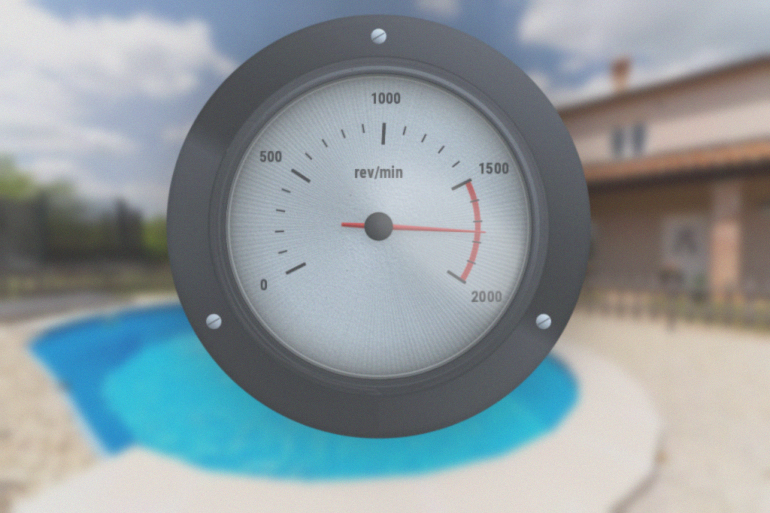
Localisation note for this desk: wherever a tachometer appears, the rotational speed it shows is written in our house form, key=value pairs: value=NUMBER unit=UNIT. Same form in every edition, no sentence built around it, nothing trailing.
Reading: value=1750 unit=rpm
